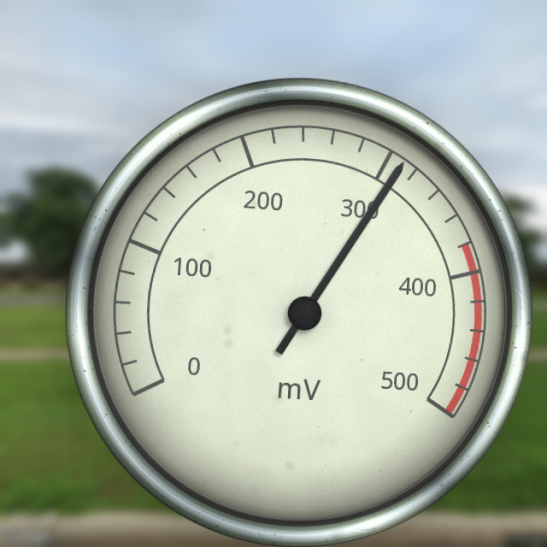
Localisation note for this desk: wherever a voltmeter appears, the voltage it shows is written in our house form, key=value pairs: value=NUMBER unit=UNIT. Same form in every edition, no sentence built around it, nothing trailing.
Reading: value=310 unit=mV
